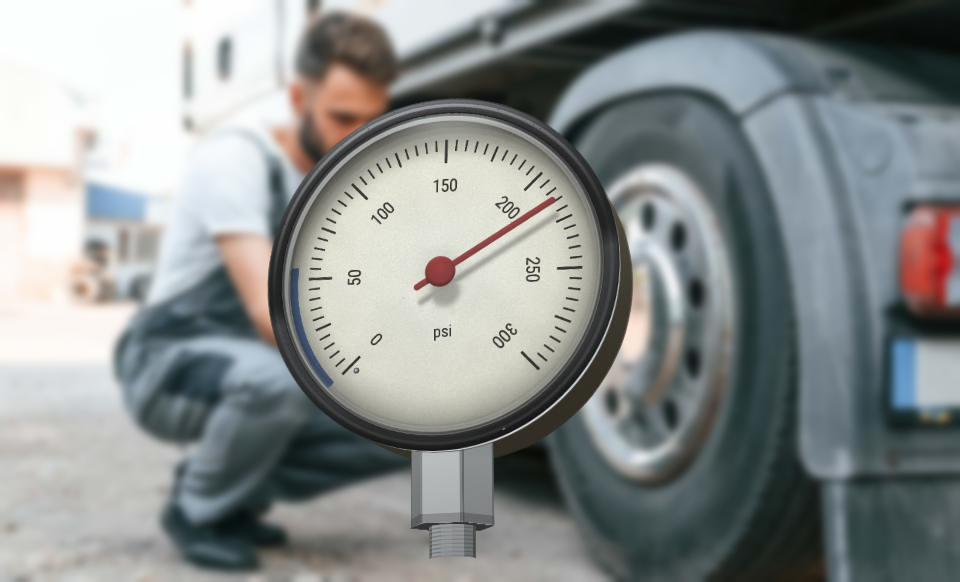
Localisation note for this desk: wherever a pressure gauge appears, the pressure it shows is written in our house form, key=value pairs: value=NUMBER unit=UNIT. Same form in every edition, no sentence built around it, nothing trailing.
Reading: value=215 unit=psi
